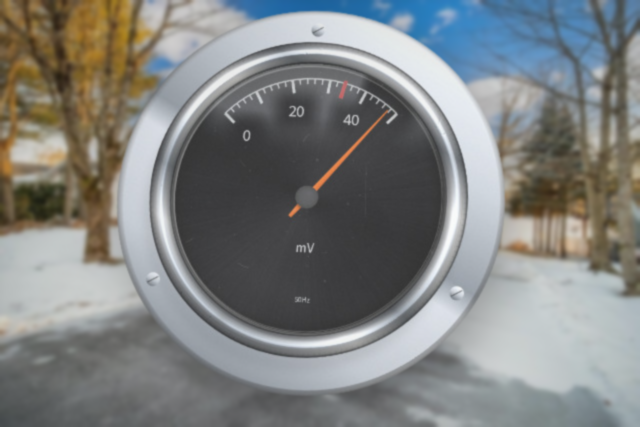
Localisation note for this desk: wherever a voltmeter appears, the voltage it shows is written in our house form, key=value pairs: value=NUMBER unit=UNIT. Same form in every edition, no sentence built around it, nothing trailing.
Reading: value=48 unit=mV
